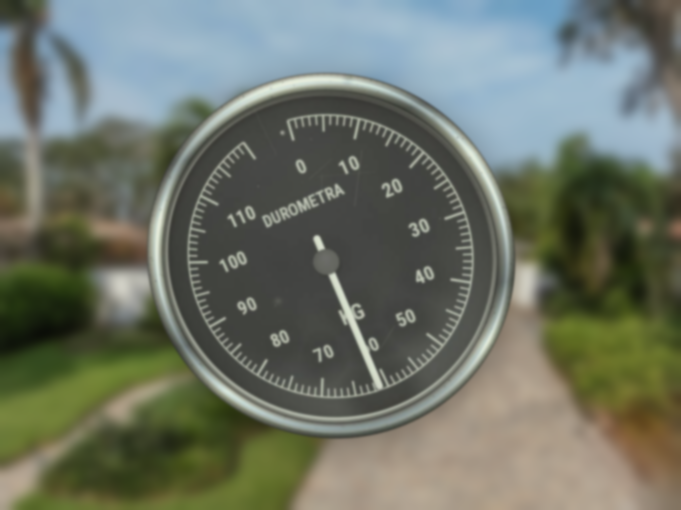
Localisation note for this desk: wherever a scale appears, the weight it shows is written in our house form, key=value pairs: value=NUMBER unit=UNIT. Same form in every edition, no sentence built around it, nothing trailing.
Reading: value=61 unit=kg
